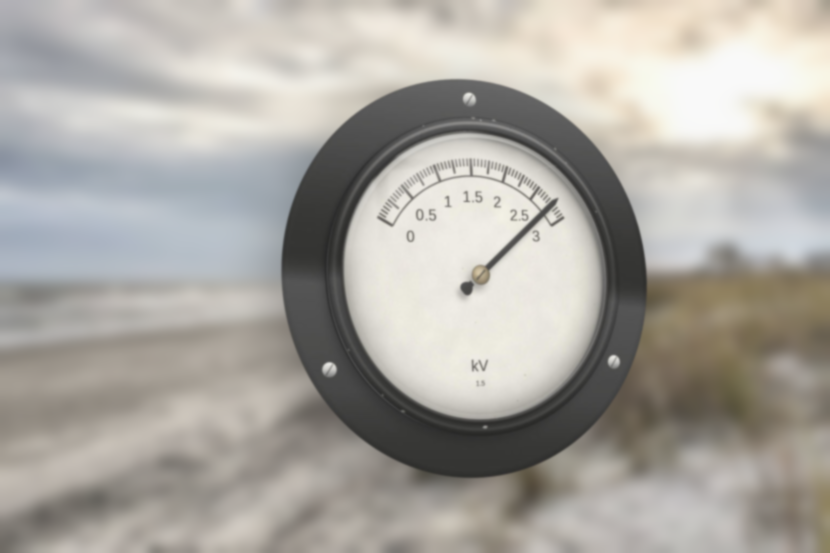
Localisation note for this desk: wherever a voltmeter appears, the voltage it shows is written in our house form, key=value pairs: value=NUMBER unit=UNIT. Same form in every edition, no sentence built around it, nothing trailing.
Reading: value=2.75 unit=kV
